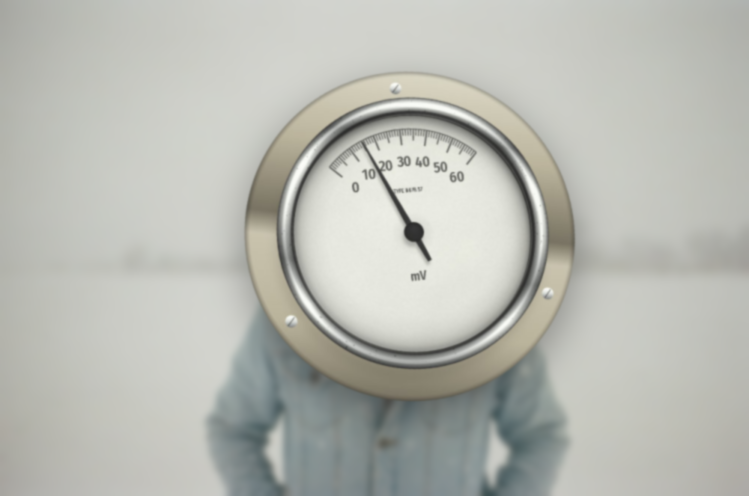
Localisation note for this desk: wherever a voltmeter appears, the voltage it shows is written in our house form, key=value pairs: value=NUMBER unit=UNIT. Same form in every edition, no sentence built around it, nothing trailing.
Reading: value=15 unit=mV
